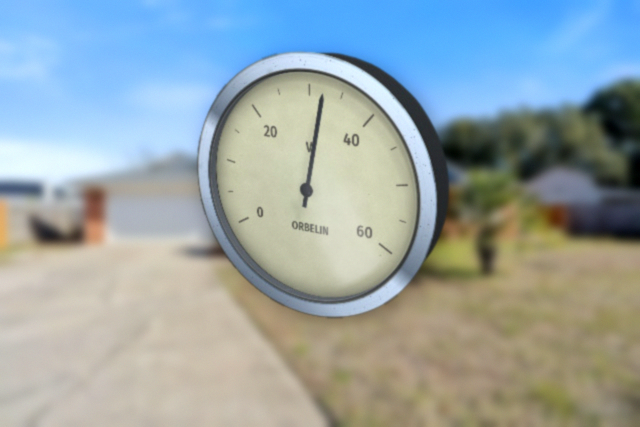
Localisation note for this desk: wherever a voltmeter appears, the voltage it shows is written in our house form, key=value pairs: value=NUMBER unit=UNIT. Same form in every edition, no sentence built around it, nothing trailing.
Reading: value=32.5 unit=V
